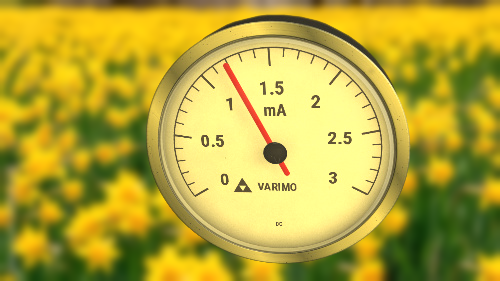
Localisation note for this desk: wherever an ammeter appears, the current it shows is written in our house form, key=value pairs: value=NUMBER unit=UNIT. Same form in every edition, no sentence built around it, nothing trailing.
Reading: value=1.2 unit=mA
